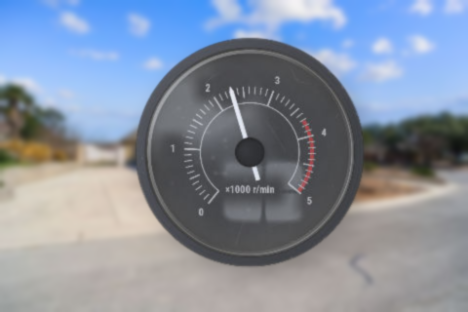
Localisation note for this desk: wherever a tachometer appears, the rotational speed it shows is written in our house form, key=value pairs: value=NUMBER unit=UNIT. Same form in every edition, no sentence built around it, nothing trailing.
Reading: value=2300 unit=rpm
